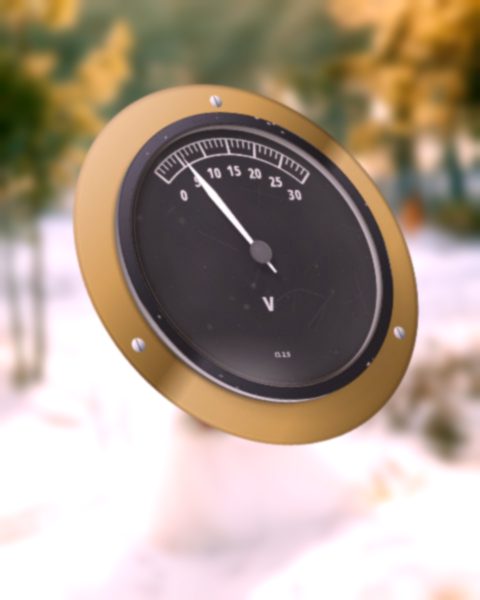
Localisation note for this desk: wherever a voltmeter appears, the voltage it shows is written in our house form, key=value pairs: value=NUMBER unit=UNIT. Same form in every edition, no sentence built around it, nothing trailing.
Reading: value=5 unit=V
